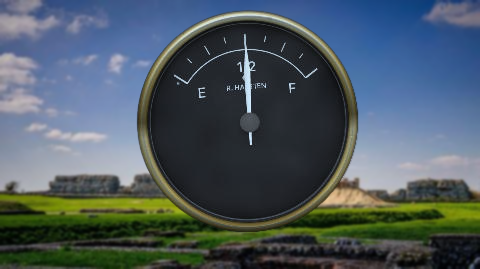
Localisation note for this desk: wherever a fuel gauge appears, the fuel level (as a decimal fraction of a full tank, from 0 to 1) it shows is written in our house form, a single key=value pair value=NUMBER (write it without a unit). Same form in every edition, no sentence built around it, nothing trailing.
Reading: value=0.5
